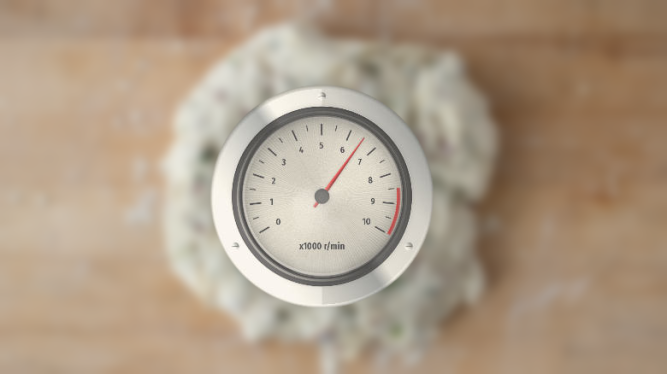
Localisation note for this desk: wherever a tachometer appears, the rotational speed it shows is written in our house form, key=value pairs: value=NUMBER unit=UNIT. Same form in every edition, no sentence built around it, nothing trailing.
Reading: value=6500 unit=rpm
